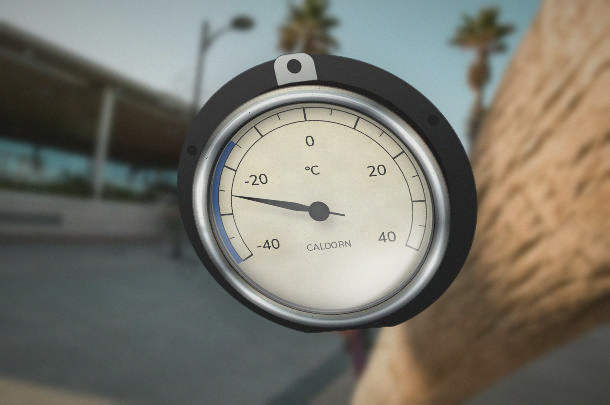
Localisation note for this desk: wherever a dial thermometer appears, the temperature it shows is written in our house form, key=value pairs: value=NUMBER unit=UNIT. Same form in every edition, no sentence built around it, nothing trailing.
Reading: value=-25 unit=°C
